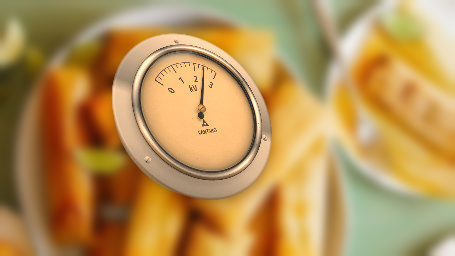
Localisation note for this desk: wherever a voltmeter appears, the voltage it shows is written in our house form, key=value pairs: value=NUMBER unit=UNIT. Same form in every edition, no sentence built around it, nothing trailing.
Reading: value=2.4 unit=kV
